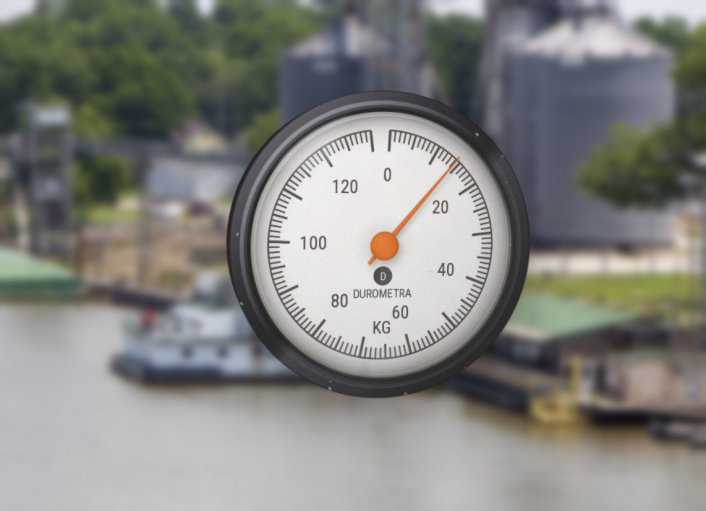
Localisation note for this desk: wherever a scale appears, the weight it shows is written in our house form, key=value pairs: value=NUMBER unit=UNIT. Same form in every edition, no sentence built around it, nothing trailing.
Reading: value=14 unit=kg
